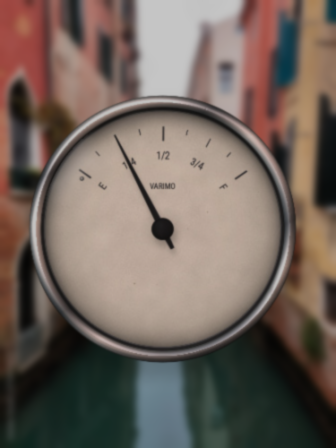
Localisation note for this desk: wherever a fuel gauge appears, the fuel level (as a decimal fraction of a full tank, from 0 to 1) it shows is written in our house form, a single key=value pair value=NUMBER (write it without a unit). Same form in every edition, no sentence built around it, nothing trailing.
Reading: value=0.25
